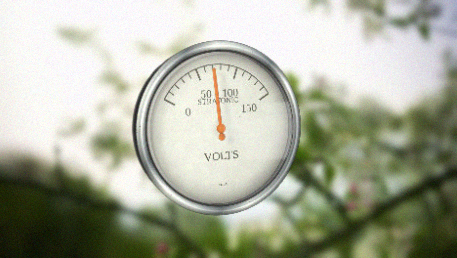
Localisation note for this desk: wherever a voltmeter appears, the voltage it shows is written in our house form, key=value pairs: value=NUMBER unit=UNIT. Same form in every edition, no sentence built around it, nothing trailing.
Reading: value=70 unit=V
